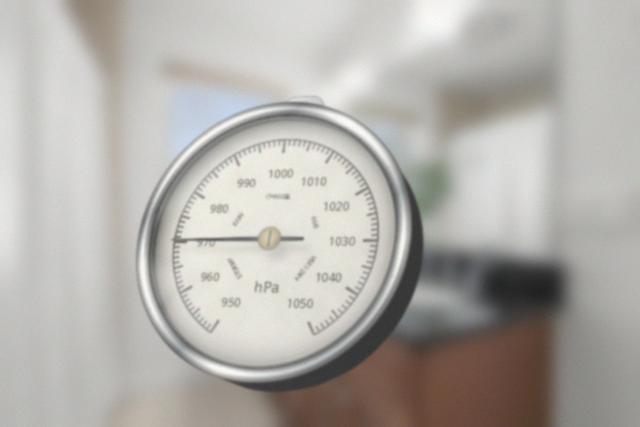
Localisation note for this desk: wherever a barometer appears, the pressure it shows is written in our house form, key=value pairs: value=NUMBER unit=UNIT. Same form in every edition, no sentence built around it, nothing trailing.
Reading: value=970 unit=hPa
